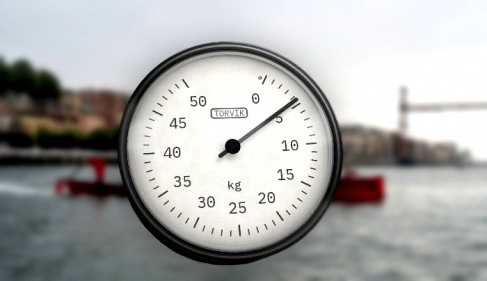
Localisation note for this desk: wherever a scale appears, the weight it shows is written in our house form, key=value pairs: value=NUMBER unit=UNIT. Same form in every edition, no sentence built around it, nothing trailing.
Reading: value=4.5 unit=kg
